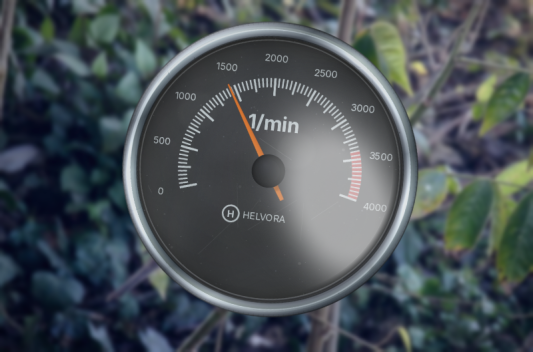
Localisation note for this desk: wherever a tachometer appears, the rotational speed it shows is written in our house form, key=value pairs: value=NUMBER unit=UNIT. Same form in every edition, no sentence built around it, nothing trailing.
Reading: value=1450 unit=rpm
